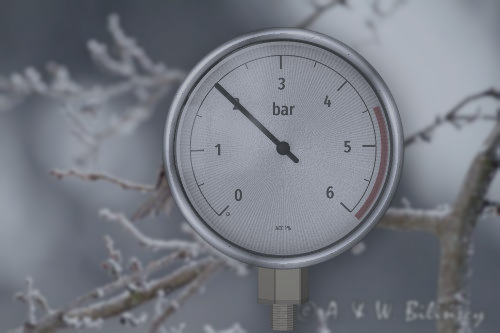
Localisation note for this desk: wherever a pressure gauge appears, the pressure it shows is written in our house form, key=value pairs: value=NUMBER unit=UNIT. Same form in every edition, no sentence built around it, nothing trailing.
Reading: value=2 unit=bar
